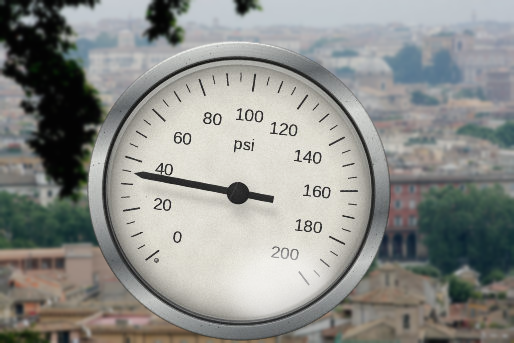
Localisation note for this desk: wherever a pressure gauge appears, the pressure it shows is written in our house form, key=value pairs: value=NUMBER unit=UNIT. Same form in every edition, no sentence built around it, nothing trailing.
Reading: value=35 unit=psi
